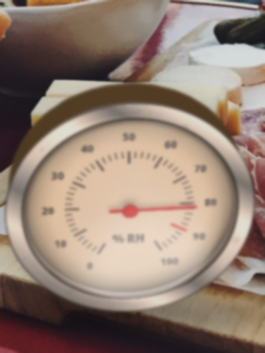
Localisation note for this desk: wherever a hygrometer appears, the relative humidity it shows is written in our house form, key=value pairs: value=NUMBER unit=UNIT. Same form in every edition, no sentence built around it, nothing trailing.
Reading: value=80 unit=%
